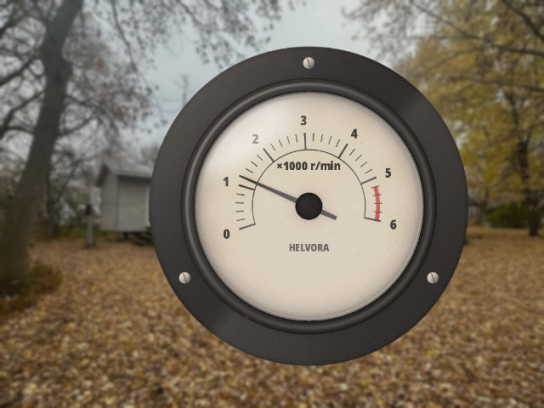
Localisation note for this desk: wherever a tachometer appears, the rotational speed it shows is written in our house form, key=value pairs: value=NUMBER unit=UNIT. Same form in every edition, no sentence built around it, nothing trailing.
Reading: value=1200 unit=rpm
